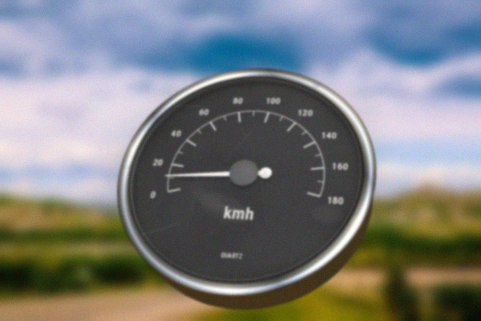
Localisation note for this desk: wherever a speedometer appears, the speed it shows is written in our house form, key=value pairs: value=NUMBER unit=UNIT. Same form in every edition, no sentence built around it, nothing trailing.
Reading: value=10 unit=km/h
